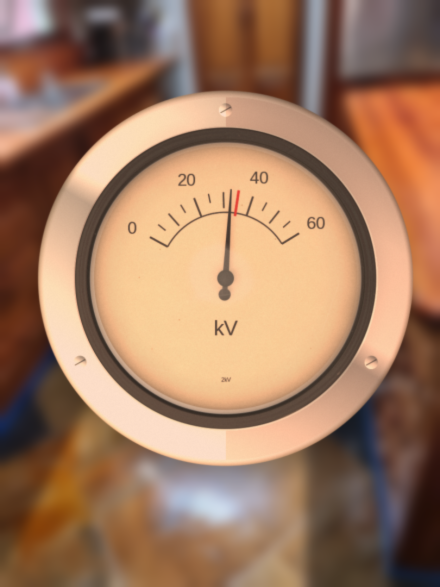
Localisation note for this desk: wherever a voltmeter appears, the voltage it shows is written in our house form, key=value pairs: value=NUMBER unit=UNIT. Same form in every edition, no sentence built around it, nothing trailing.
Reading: value=32.5 unit=kV
